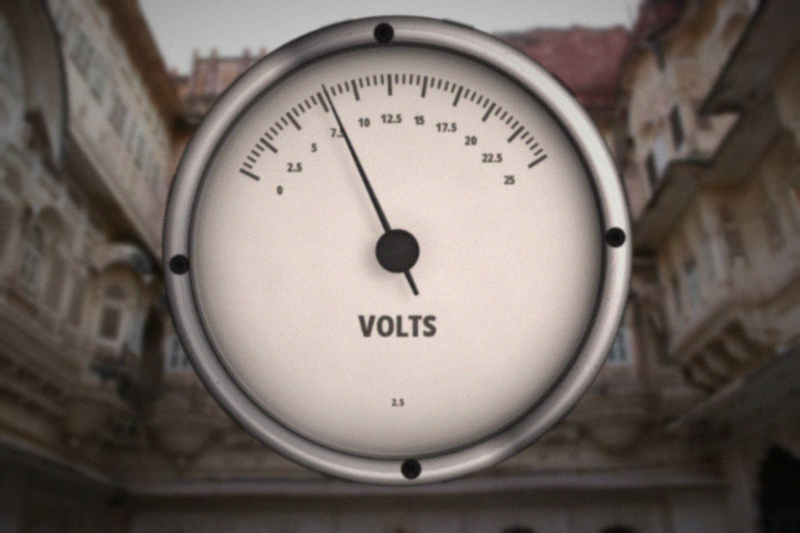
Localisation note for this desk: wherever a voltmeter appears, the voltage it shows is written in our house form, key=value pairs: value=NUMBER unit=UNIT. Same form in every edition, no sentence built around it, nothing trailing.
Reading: value=8 unit=V
